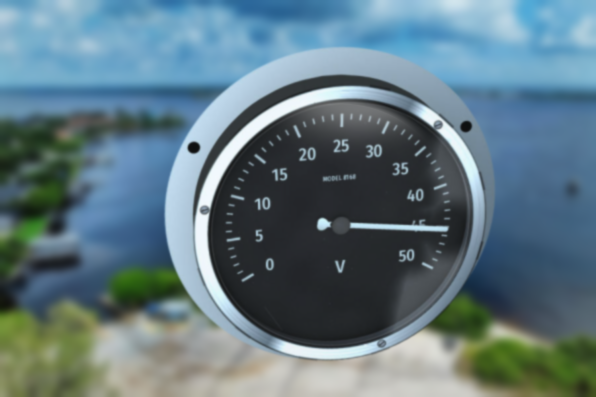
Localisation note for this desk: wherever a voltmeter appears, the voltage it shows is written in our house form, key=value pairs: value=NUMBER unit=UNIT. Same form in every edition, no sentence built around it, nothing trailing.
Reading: value=45 unit=V
